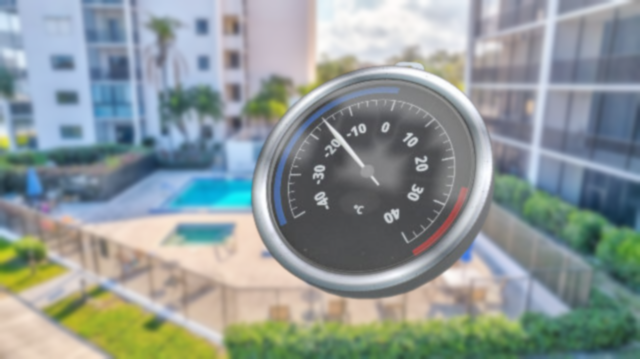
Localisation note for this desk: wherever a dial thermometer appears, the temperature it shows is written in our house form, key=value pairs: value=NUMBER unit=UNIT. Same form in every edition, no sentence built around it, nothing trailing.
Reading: value=-16 unit=°C
